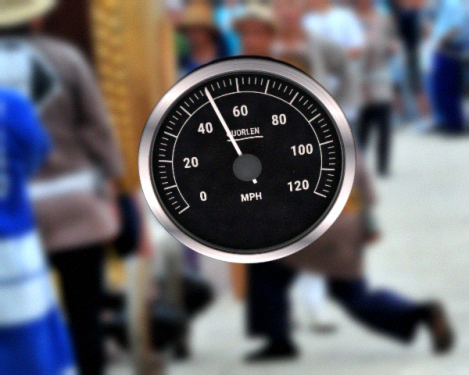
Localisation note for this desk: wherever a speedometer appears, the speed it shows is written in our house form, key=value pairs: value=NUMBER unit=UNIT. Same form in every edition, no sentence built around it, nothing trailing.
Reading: value=50 unit=mph
